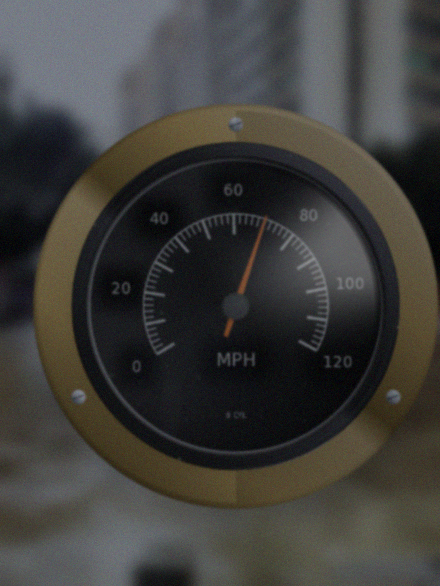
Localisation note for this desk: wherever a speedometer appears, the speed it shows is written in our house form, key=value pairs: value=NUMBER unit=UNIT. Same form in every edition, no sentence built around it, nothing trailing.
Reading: value=70 unit=mph
